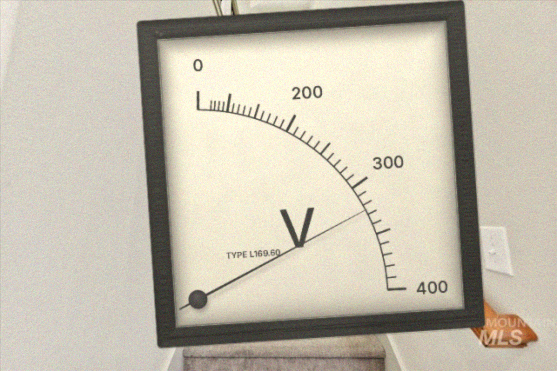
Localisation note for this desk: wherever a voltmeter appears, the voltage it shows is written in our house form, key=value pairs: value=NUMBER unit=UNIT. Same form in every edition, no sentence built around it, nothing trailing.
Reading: value=325 unit=V
